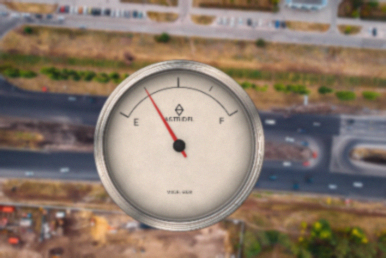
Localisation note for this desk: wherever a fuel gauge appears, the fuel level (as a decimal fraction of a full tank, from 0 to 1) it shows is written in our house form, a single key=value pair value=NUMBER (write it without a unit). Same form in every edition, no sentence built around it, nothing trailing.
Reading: value=0.25
